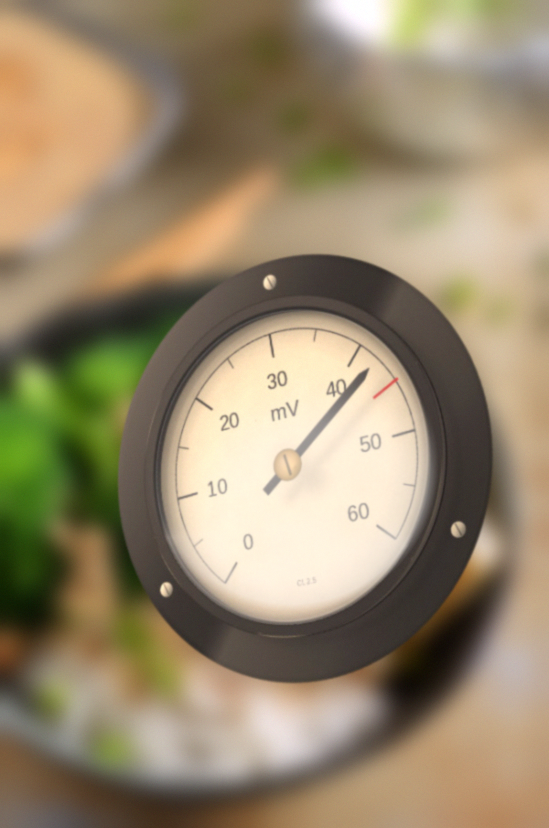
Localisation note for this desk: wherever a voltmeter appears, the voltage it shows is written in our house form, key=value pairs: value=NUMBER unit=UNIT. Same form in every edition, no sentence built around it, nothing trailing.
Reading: value=42.5 unit=mV
